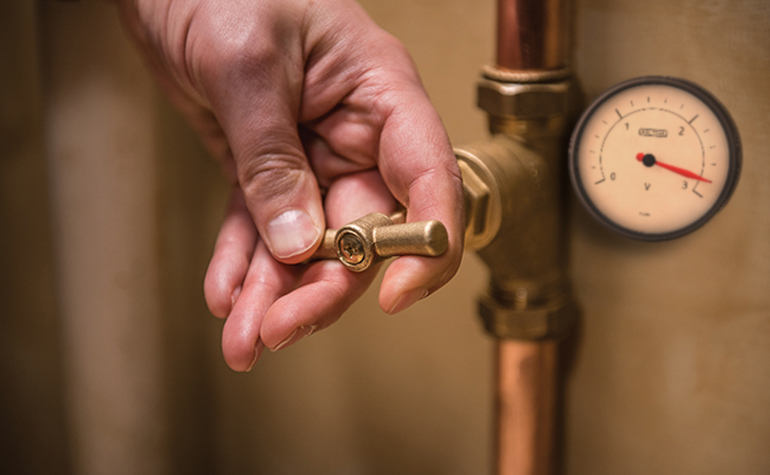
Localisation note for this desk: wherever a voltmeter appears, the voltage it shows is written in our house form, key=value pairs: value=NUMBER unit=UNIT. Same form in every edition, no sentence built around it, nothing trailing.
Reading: value=2.8 unit=V
